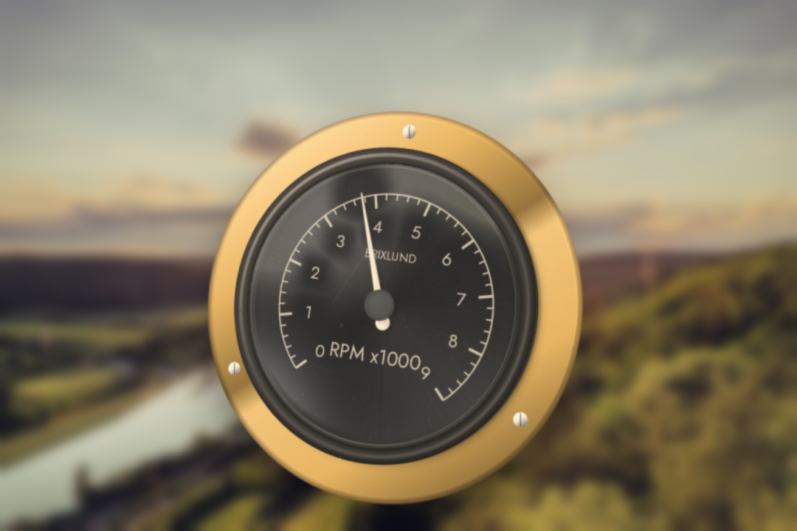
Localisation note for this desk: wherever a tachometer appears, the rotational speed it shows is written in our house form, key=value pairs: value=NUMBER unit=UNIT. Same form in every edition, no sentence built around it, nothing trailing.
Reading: value=3800 unit=rpm
